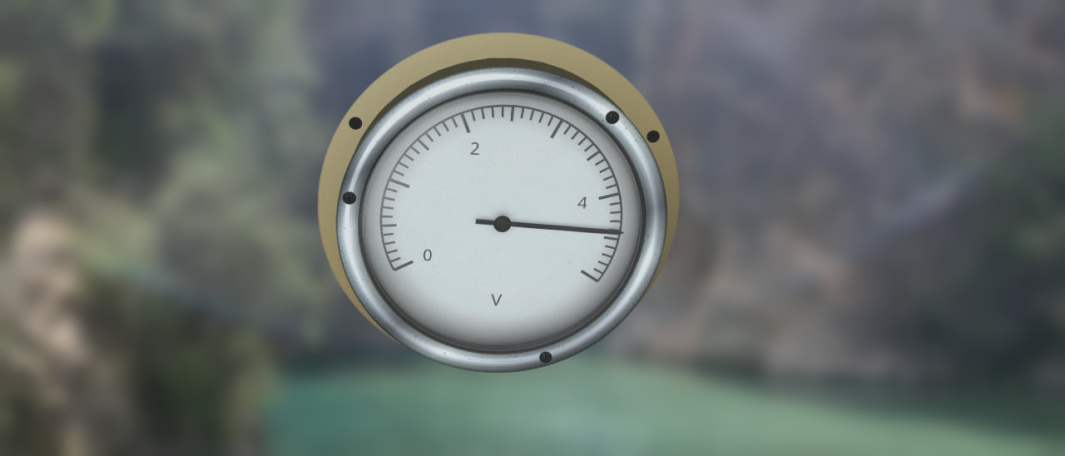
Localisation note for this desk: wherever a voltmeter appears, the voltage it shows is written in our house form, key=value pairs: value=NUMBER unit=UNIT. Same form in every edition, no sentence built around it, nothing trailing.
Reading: value=4.4 unit=V
